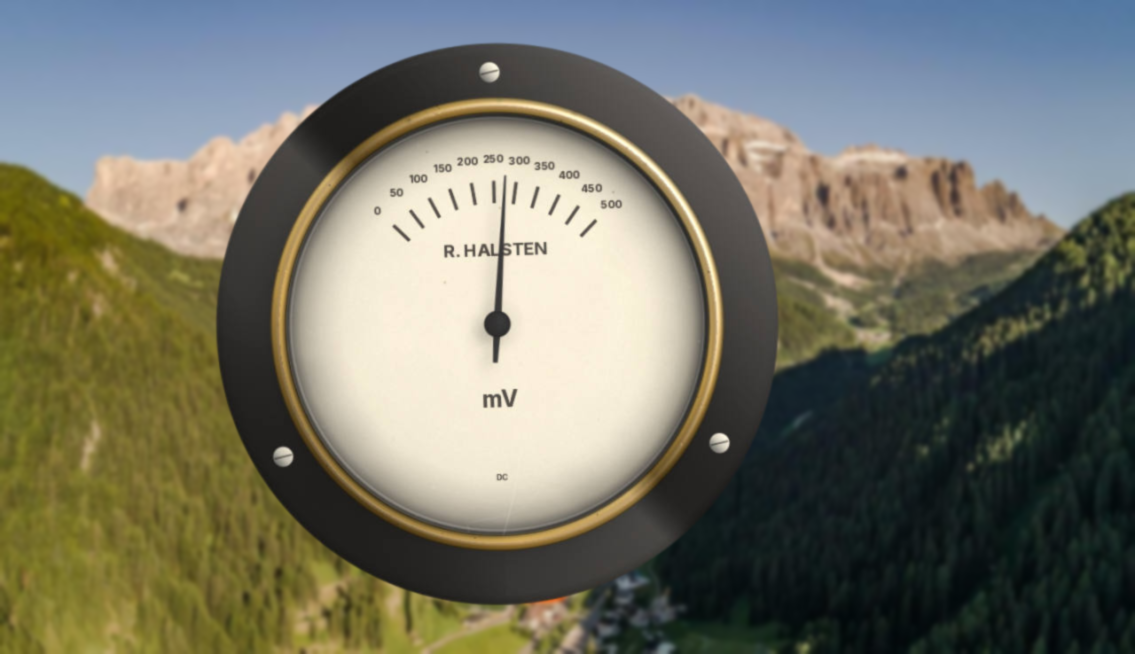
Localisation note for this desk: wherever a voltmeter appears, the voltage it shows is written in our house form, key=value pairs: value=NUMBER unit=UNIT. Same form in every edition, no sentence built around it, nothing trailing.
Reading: value=275 unit=mV
